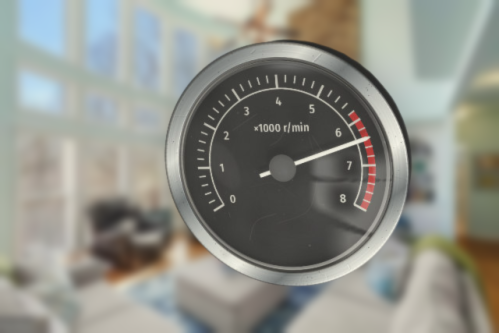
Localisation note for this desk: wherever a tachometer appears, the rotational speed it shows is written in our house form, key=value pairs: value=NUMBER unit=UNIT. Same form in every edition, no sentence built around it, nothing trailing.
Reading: value=6400 unit=rpm
